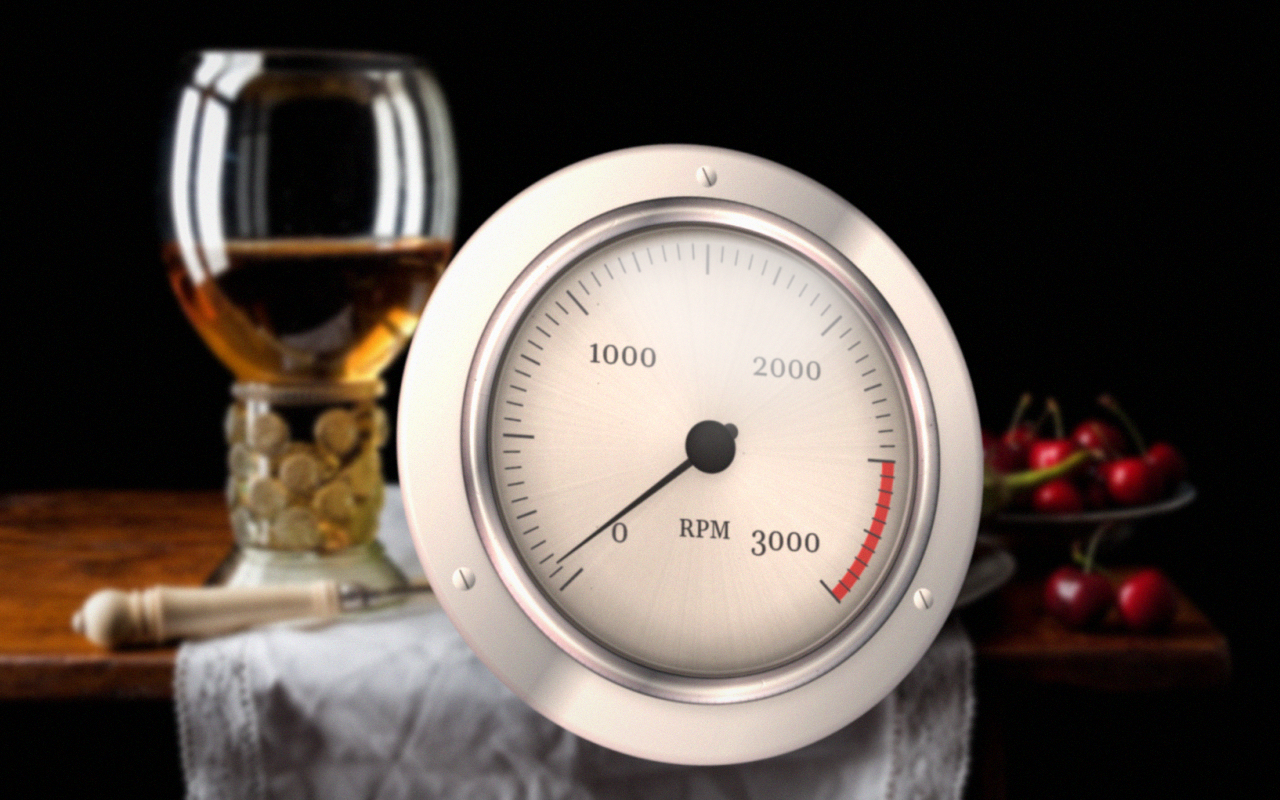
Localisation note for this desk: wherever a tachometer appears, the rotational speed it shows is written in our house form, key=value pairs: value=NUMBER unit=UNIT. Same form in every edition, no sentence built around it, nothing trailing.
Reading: value=75 unit=rpm
